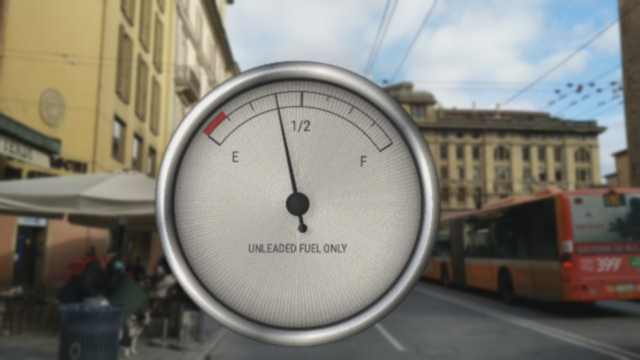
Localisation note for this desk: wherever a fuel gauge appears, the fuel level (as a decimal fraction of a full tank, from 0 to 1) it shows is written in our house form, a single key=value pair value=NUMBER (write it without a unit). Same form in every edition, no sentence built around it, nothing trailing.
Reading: value=0.375
